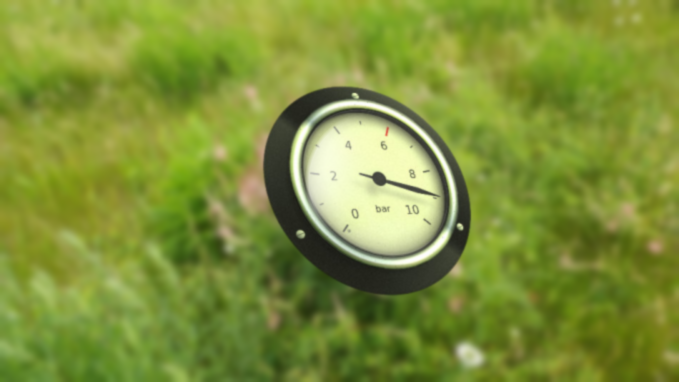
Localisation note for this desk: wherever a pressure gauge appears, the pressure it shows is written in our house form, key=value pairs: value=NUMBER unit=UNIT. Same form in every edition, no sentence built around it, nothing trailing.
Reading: value=9 unit=bar
